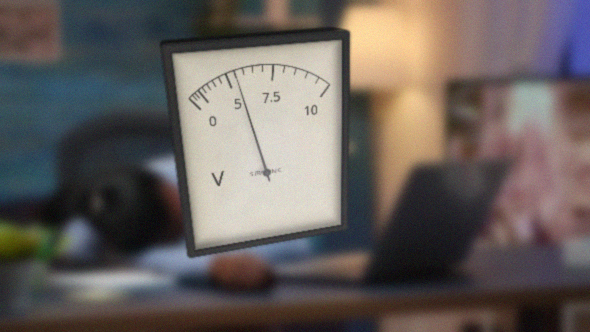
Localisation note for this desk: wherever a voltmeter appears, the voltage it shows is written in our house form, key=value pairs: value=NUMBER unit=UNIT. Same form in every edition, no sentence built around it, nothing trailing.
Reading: value=5.5 unit=V
